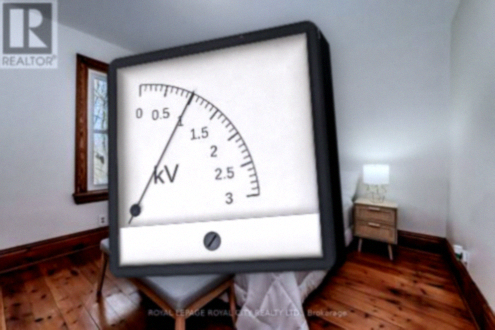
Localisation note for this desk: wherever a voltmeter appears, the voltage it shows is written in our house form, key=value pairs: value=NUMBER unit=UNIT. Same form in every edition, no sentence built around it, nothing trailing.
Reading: value=1 unit=kV
